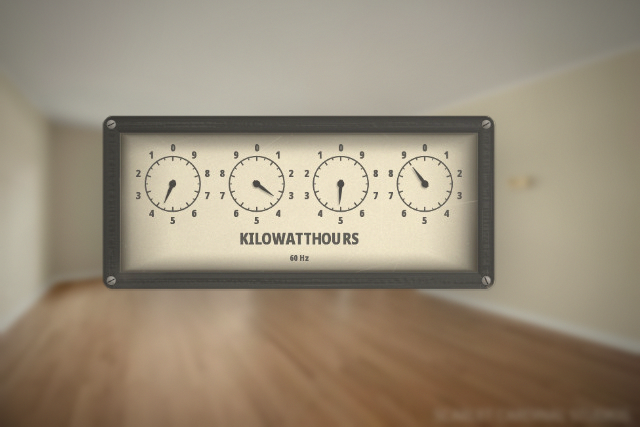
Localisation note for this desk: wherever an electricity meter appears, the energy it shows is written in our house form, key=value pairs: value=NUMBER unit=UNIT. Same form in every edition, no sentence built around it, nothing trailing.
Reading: value=4349 unit=kWh
